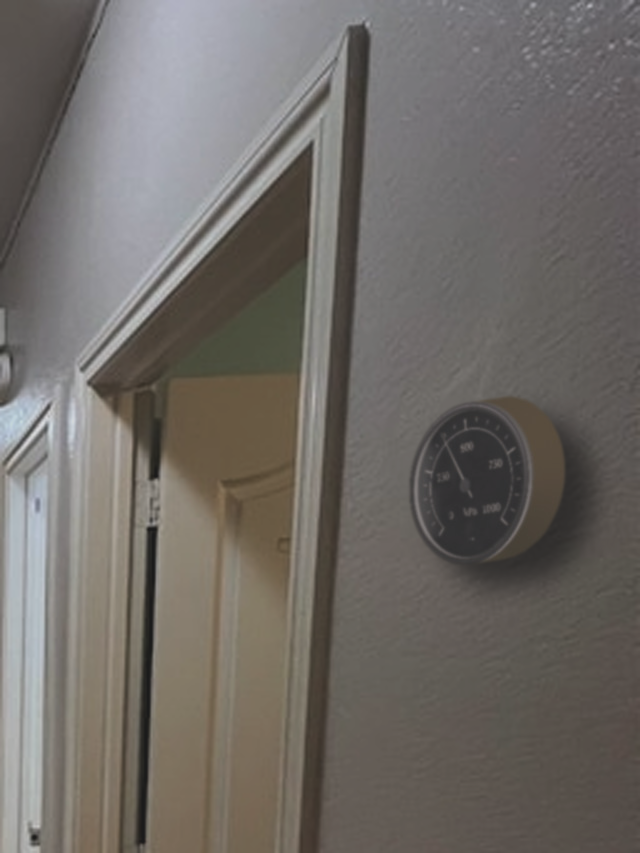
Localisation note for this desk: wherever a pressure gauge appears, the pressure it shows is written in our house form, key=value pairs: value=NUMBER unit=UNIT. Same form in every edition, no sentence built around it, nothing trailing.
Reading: value=400 unit=kPa
